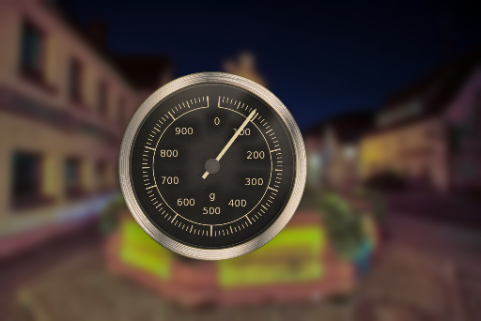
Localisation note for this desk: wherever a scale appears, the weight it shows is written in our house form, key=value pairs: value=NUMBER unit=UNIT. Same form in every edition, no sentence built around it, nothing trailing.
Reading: value=90 unit=g
